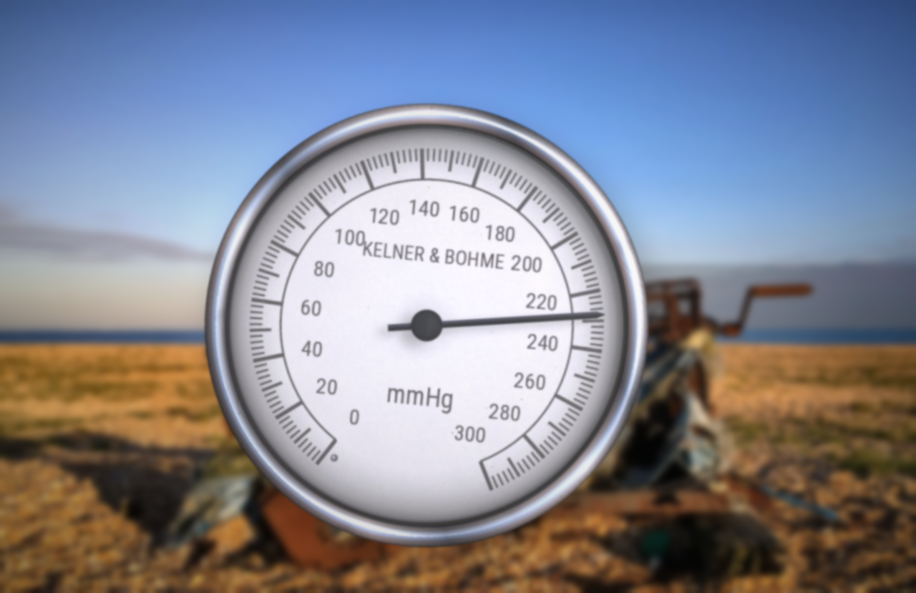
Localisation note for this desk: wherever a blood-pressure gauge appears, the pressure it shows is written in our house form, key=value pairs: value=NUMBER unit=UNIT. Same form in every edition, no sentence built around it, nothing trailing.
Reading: value=228 unit=mmHg
